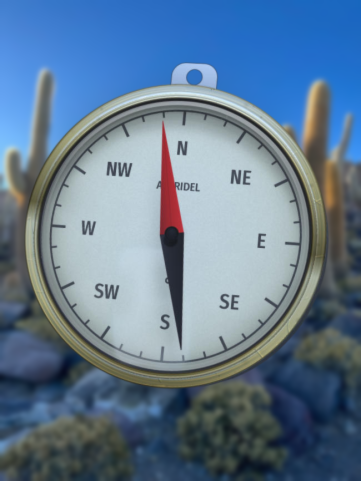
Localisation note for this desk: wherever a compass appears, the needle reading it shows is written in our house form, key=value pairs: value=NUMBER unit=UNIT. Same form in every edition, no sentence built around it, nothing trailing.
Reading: value=350 unit=°
